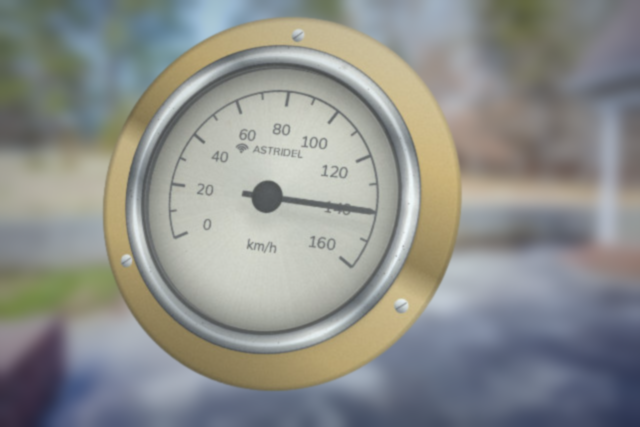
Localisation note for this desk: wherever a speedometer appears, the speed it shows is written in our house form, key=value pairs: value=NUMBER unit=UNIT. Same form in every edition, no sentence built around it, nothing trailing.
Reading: value=140 unit=km/h
